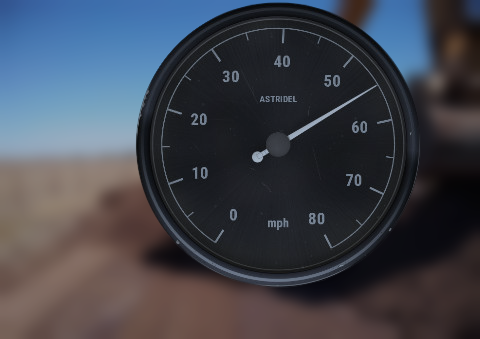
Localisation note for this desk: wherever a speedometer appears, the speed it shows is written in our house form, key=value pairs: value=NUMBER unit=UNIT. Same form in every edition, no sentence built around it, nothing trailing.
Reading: value=55 unit=mph
